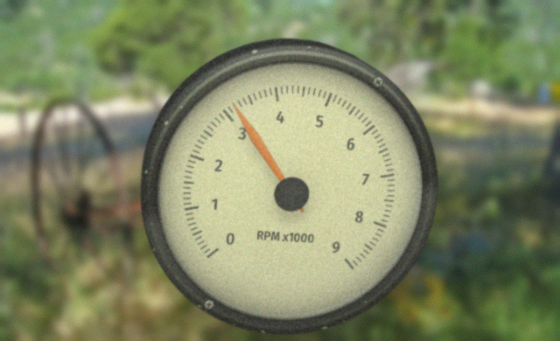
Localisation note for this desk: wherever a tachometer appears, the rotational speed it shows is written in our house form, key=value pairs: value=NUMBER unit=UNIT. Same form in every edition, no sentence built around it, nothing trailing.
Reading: value=3200 unit=rpm
